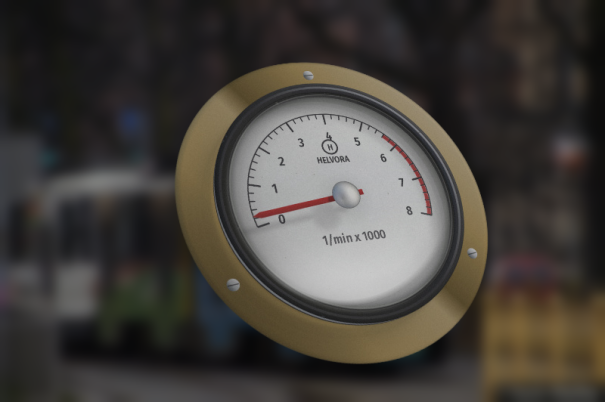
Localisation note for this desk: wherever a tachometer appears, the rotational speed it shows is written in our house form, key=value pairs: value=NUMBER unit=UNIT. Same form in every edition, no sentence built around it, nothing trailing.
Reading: value=200 unit=rpm
